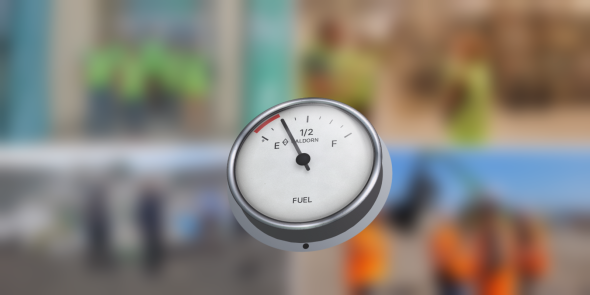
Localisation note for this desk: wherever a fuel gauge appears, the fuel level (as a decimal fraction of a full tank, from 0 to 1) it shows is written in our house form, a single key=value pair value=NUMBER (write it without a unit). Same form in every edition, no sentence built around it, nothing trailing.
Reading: value=0.25
